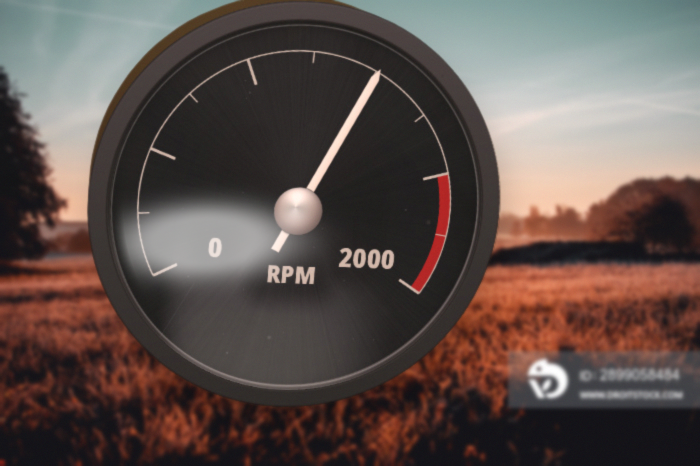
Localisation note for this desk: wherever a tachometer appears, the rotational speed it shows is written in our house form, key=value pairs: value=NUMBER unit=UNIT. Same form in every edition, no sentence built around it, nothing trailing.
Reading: value=1200 unit=rpm
